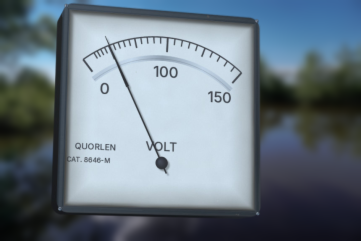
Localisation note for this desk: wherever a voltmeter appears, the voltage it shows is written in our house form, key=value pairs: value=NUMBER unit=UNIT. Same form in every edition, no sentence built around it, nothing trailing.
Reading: value=50 unit=V
